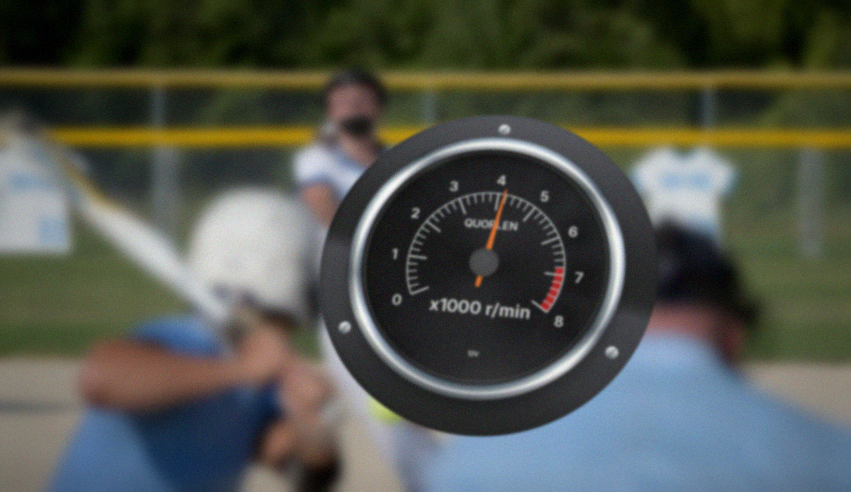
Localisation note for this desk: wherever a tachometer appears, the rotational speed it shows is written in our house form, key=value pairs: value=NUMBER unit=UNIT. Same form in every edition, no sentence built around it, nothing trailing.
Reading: value=4200 unit=rpm
